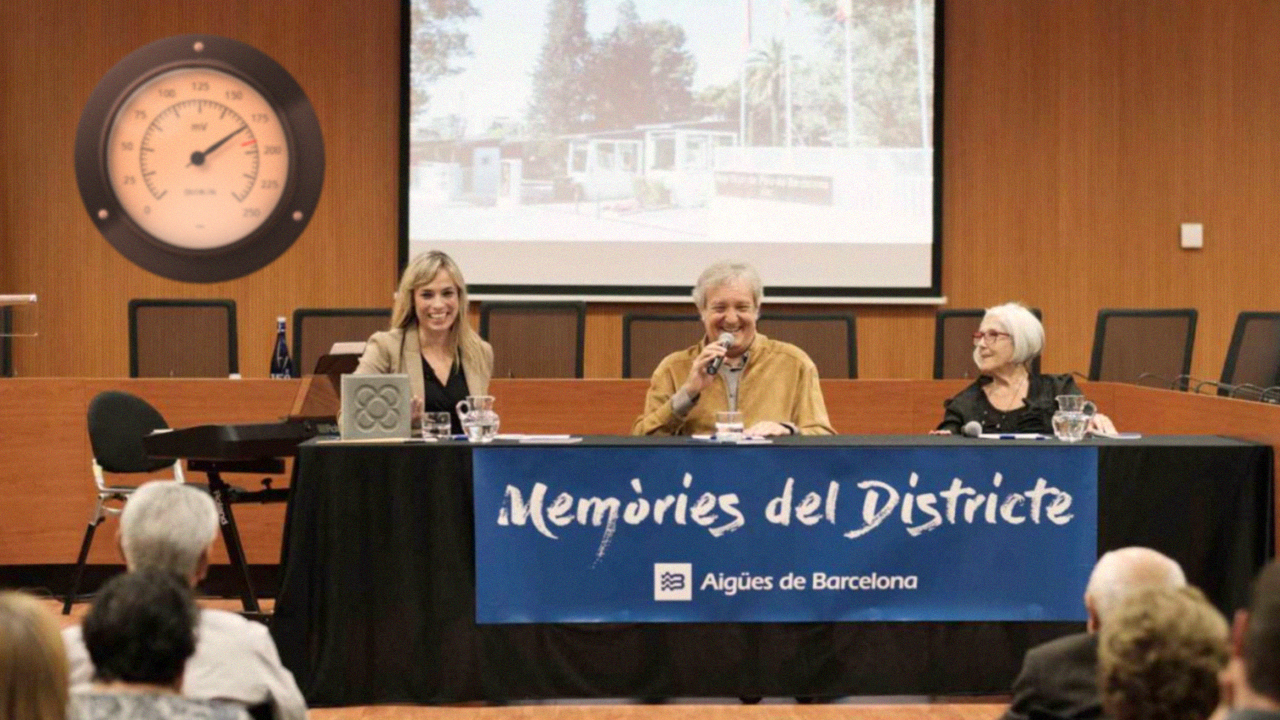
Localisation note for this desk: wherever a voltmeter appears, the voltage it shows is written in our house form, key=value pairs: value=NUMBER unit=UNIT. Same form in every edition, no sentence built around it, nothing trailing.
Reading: value=175 unit=mV
